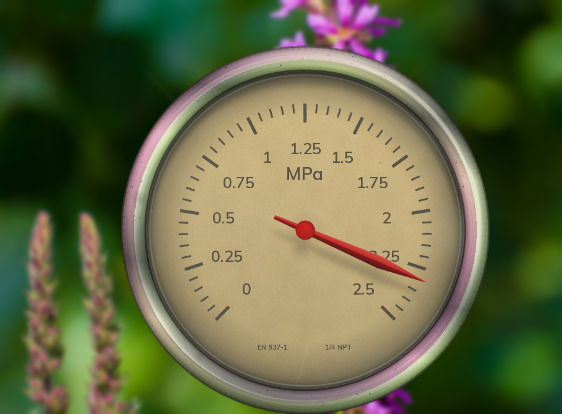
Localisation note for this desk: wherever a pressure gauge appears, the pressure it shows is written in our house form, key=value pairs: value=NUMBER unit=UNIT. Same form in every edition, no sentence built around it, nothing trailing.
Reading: value=2.3 unit=MPa
